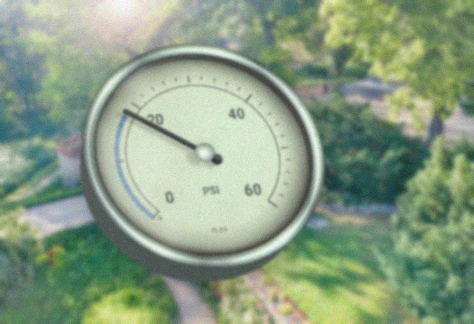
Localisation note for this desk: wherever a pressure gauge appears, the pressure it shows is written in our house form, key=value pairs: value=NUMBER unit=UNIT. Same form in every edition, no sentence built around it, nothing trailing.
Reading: value=18 unit=psi
